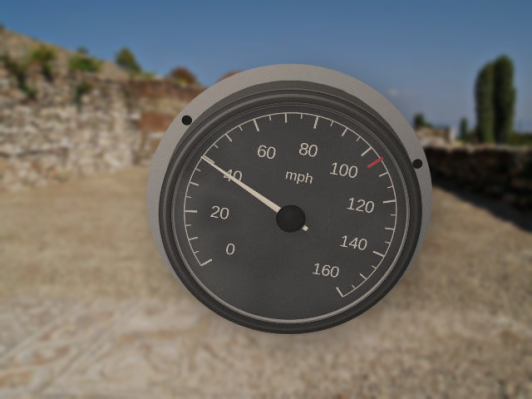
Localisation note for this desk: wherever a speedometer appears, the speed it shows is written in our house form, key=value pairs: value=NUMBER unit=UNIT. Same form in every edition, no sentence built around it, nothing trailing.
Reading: value=40 unit=mph
